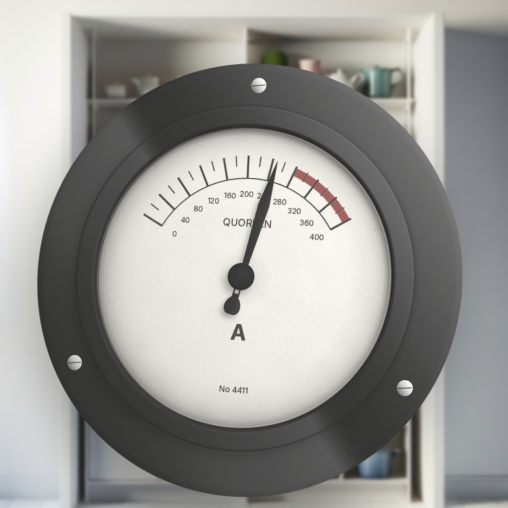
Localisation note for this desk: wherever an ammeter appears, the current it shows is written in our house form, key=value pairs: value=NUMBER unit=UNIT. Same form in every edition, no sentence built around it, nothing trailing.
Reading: value=250 unit=A
